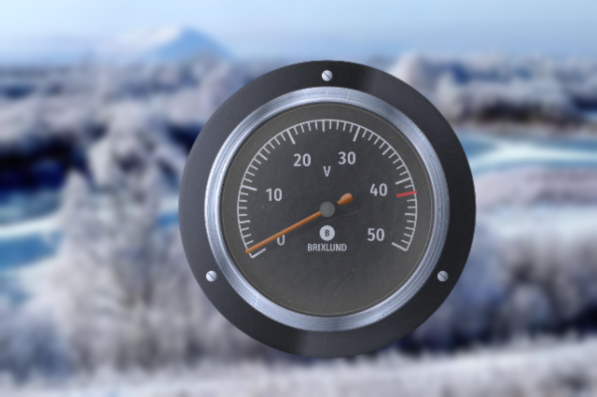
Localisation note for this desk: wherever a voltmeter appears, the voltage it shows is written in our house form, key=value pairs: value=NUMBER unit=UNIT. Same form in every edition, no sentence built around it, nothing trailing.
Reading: value=1 unit=V
